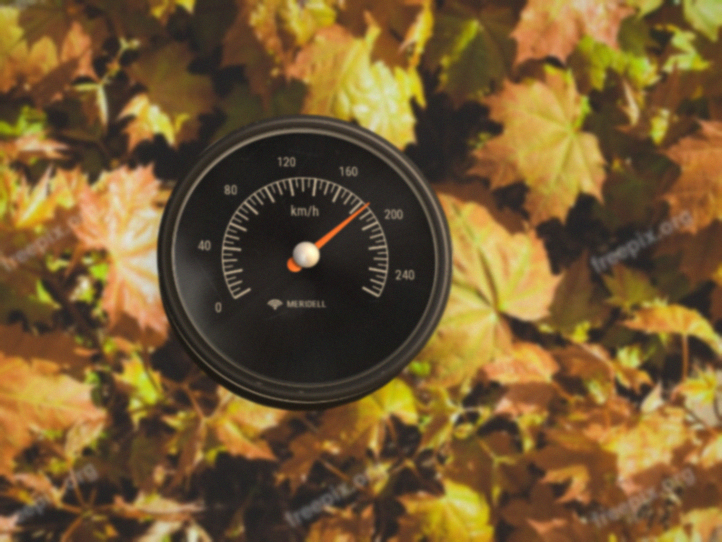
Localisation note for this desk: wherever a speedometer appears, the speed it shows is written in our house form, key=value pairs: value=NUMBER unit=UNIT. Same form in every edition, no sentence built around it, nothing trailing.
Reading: value=185 unit=km/h
